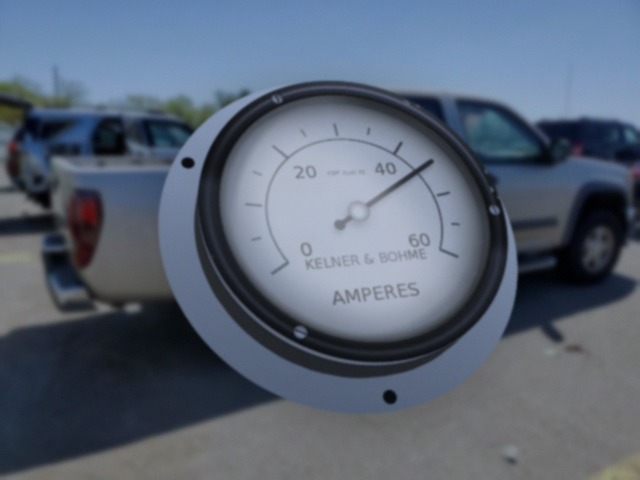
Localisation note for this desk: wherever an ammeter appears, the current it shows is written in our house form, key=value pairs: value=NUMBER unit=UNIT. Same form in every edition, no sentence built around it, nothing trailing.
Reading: value=45 unit=A
